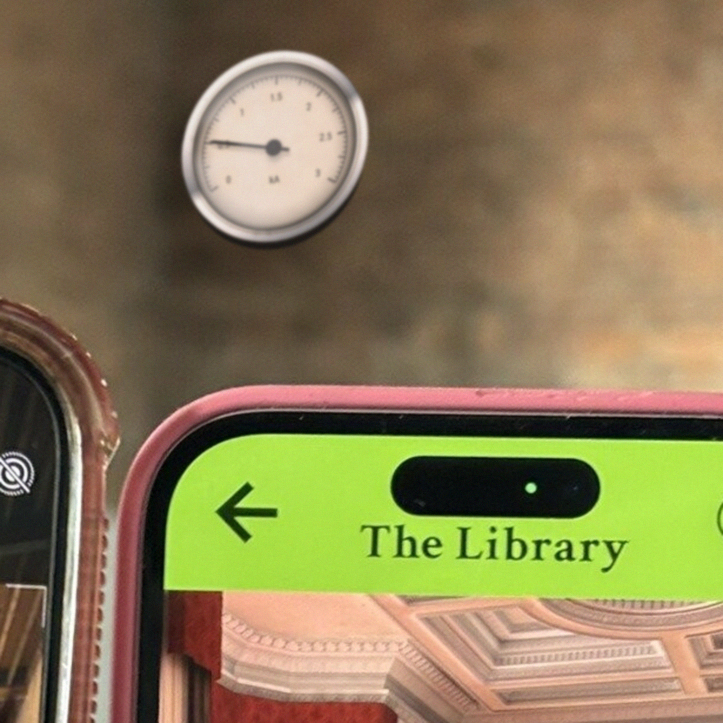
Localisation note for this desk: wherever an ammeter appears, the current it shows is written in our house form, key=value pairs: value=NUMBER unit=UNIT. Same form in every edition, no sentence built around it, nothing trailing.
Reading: value=0.5 unit=kA
